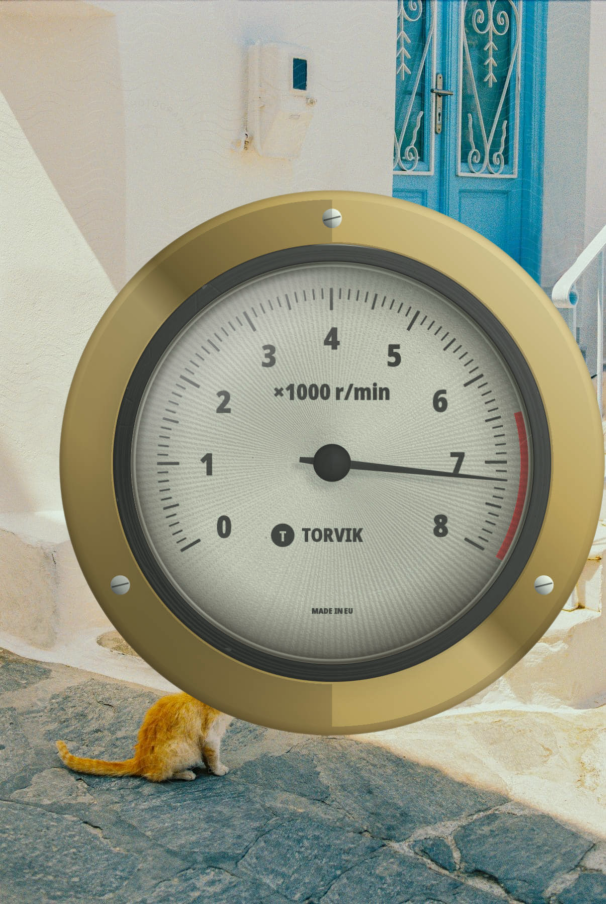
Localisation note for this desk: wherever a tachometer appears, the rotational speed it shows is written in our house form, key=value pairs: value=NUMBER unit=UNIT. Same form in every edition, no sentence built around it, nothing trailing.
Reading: value=7200 unit=rpm
